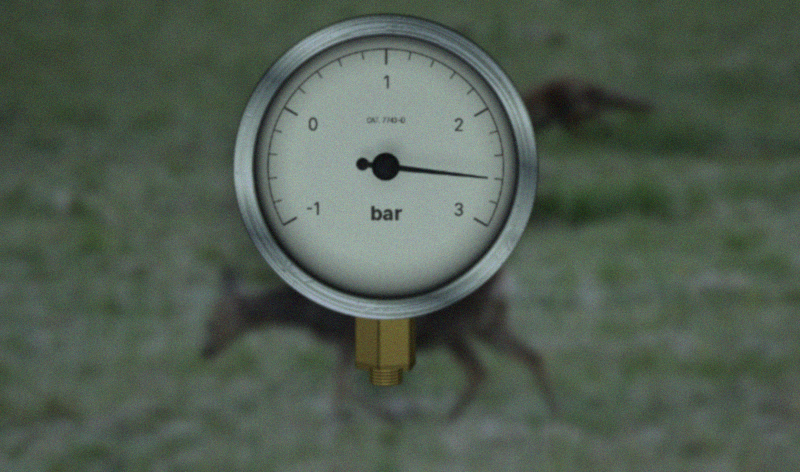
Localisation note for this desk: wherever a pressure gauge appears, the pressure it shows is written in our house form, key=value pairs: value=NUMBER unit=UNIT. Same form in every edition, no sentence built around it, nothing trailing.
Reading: value=2.6 unit=bar
